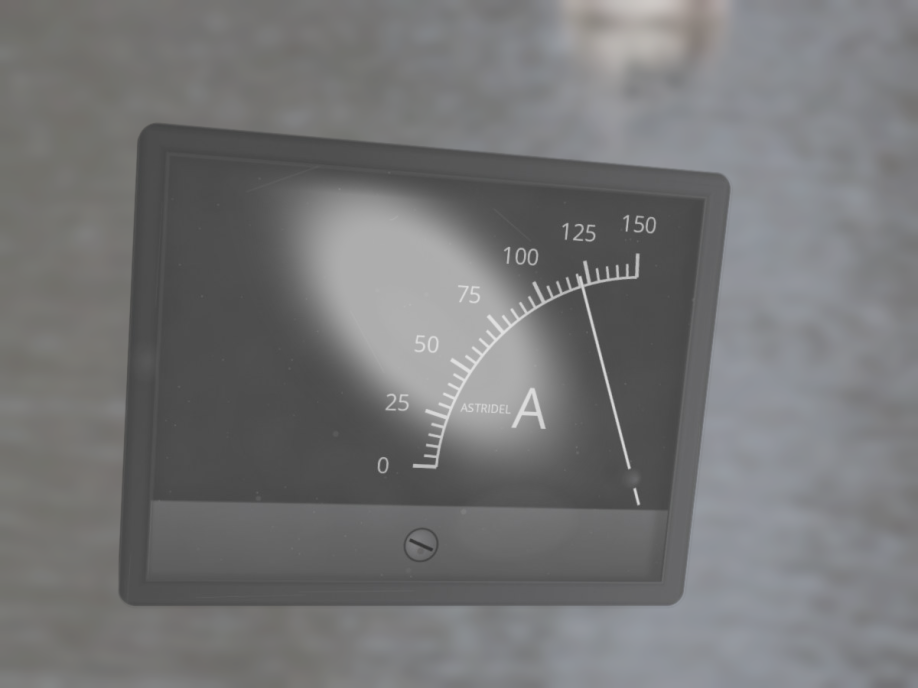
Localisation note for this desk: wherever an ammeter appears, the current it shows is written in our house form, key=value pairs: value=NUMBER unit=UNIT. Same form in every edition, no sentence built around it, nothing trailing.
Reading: value=120 unit=A
